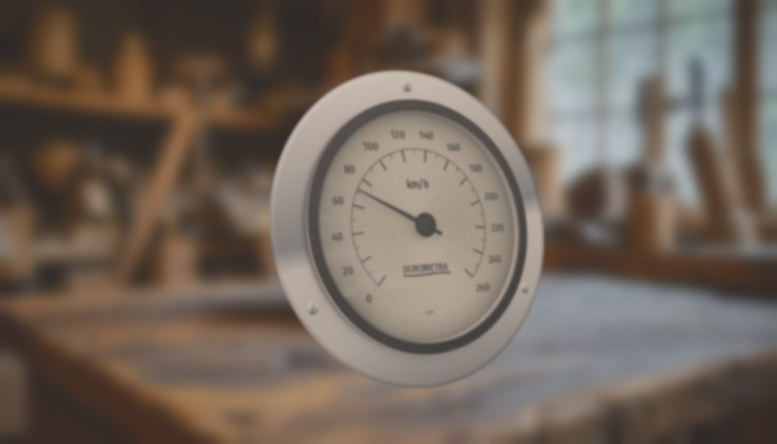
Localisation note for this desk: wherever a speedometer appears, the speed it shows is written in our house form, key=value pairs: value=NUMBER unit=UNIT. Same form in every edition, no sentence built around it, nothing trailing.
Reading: value=70 unit=km/h
